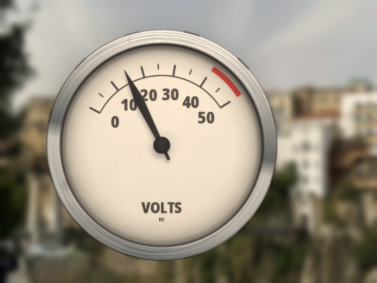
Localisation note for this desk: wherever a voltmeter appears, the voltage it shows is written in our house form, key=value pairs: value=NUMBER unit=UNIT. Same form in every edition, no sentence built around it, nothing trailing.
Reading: value=15 unit=V
